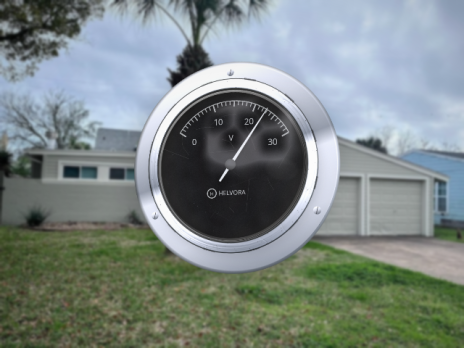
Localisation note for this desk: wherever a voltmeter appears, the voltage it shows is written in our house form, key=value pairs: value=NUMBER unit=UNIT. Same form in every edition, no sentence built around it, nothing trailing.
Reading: value=23 unit=V
